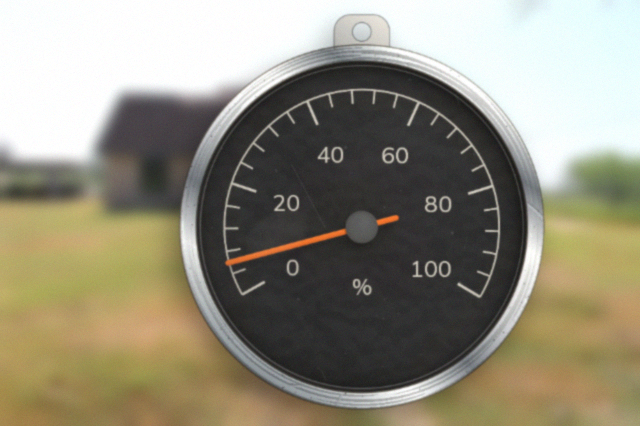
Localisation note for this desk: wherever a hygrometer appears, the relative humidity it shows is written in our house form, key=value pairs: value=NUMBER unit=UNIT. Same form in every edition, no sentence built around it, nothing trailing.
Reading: value=6 unit=%
